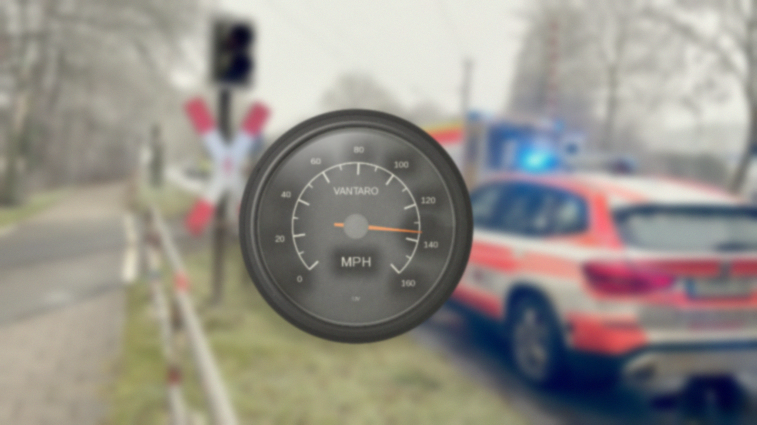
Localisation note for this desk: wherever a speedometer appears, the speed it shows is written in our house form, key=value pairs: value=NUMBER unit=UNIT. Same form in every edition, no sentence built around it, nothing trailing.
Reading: value=135 unit=mph
